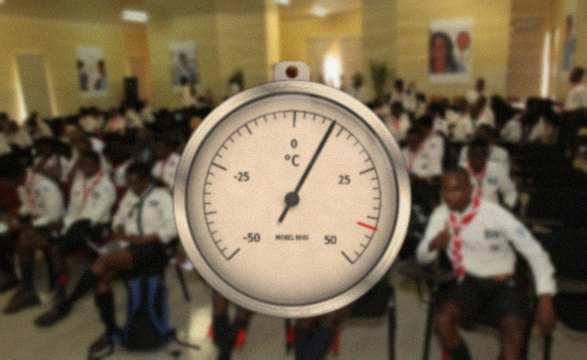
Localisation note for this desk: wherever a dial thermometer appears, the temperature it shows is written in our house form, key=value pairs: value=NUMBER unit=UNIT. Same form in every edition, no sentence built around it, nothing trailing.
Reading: value=10 unit=°C
